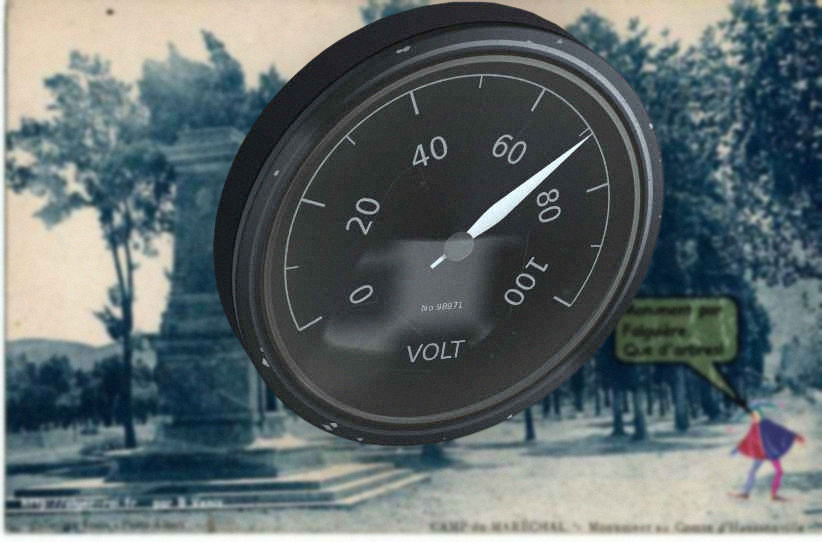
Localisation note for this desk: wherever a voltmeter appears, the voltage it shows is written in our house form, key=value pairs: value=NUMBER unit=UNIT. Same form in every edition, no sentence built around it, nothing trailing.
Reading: value=70 unit=V
